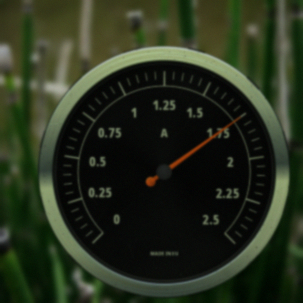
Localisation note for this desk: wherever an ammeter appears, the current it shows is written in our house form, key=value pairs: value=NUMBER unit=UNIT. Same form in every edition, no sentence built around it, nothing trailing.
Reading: value=1.75 unit=A
